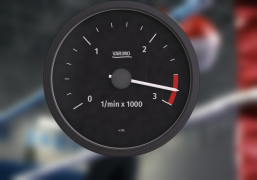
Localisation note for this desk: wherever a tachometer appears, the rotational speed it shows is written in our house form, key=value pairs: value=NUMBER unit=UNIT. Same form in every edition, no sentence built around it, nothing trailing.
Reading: value=2800 unit=rpm
